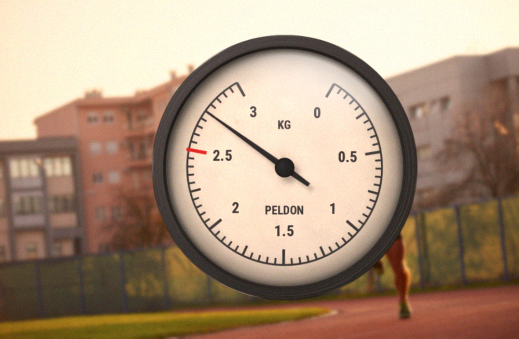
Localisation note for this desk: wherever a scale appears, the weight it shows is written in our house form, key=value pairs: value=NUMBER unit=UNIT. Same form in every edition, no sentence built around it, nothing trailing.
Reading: value=2.75 unit=kg
